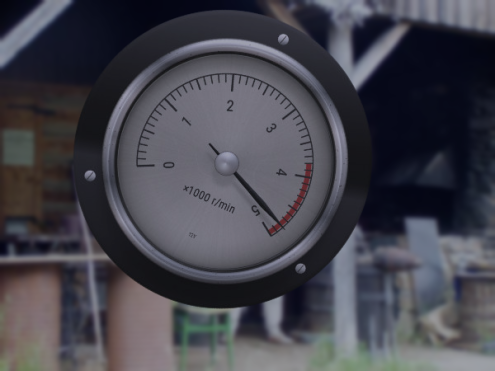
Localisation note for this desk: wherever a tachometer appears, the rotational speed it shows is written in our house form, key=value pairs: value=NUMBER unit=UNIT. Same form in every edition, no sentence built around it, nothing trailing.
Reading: value=4800 unit=rpm
